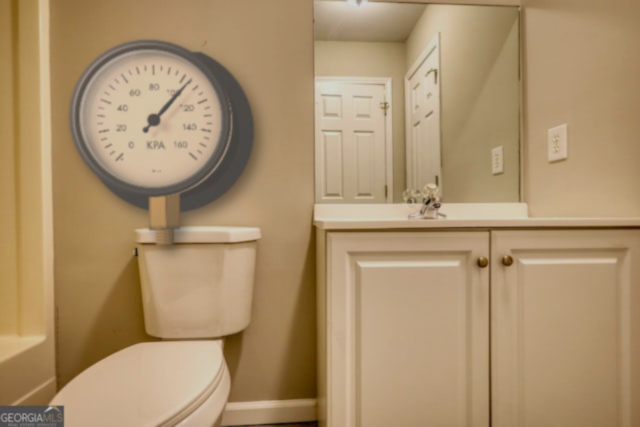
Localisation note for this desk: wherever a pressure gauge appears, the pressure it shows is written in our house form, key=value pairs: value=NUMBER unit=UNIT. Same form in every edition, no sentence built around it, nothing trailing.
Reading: value=105 unit=kPa
